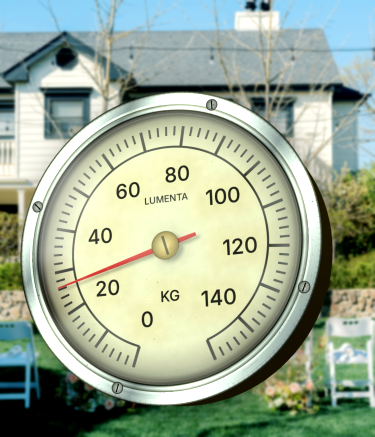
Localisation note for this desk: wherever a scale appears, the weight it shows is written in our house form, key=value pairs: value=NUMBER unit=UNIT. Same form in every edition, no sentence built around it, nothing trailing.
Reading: value=26 unit=kg
